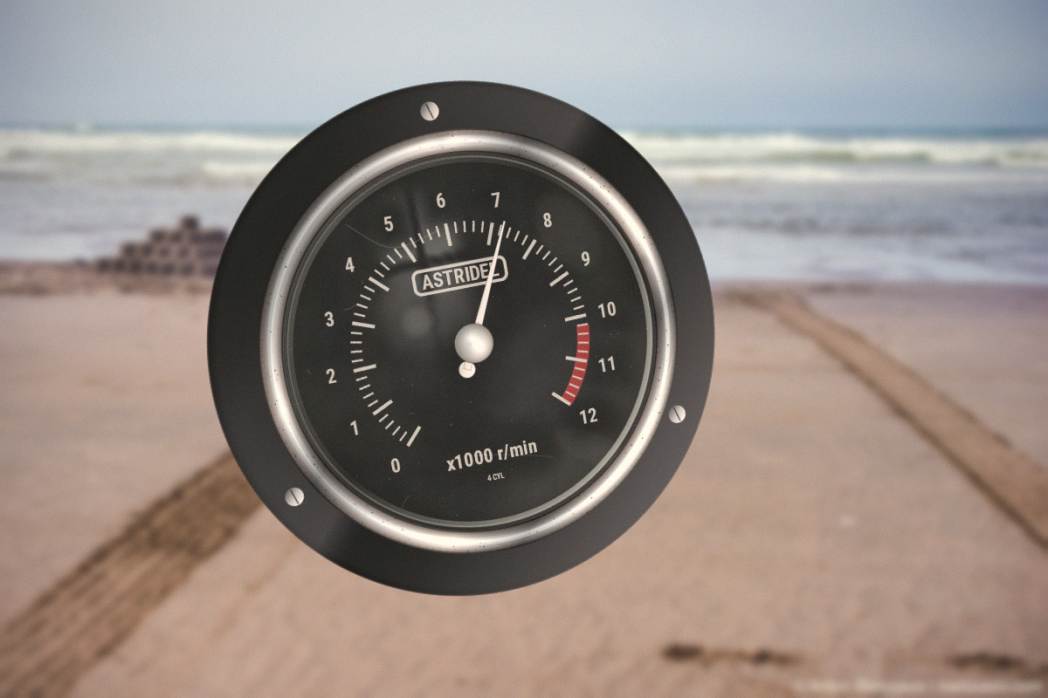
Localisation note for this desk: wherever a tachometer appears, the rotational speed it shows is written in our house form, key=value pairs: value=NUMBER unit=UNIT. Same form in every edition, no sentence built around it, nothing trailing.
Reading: value=7200 unit=rpm
